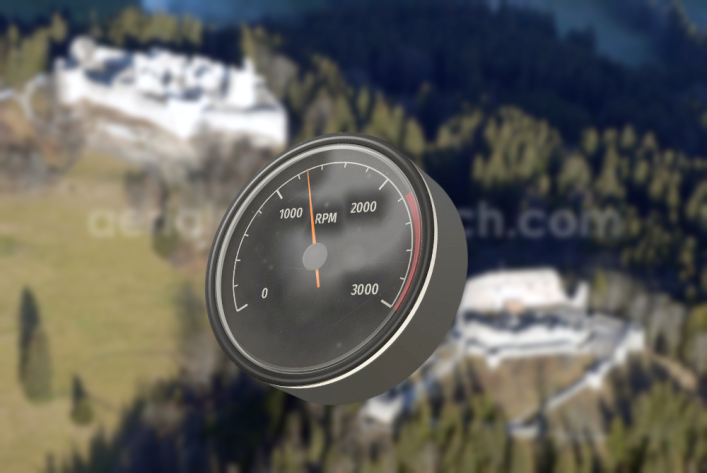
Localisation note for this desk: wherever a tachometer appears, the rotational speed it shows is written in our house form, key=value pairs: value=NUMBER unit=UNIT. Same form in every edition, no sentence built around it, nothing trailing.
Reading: value=1300 unit=rpm
